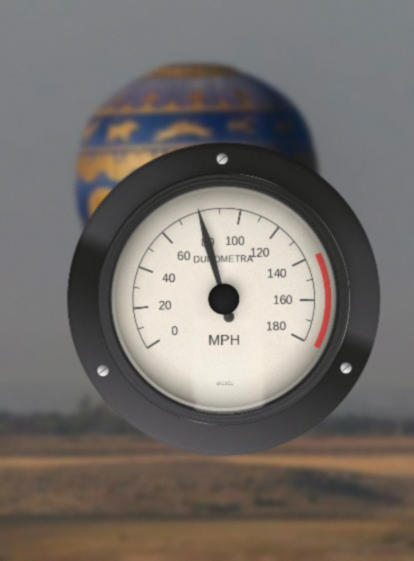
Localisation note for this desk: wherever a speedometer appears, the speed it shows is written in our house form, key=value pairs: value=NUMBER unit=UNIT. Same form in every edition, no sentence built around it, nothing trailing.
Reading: value=80 unit=mph
